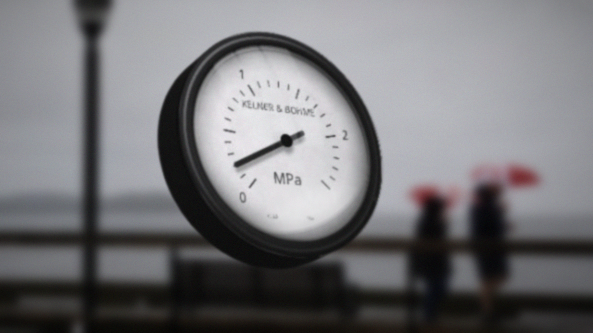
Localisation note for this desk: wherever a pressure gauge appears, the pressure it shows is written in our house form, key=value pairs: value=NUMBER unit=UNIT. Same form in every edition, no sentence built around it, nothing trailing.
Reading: value=0.2 unit=MPa
